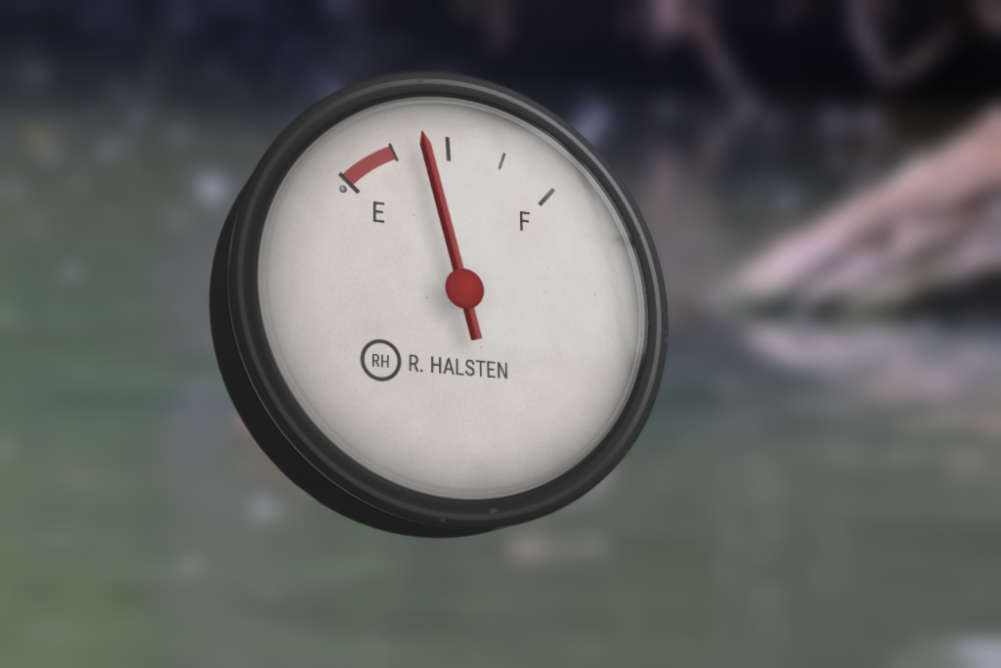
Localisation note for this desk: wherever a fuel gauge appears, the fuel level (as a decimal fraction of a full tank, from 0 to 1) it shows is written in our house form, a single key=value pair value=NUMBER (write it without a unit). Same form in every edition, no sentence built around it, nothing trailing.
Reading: value=0.375
